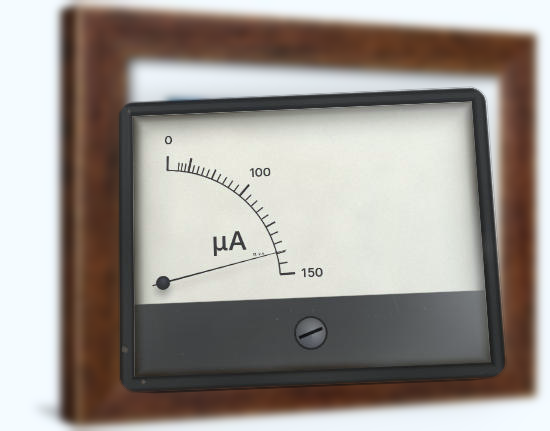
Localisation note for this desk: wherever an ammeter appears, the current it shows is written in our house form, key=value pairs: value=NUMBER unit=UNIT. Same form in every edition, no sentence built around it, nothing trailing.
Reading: value=140 unit=µA
